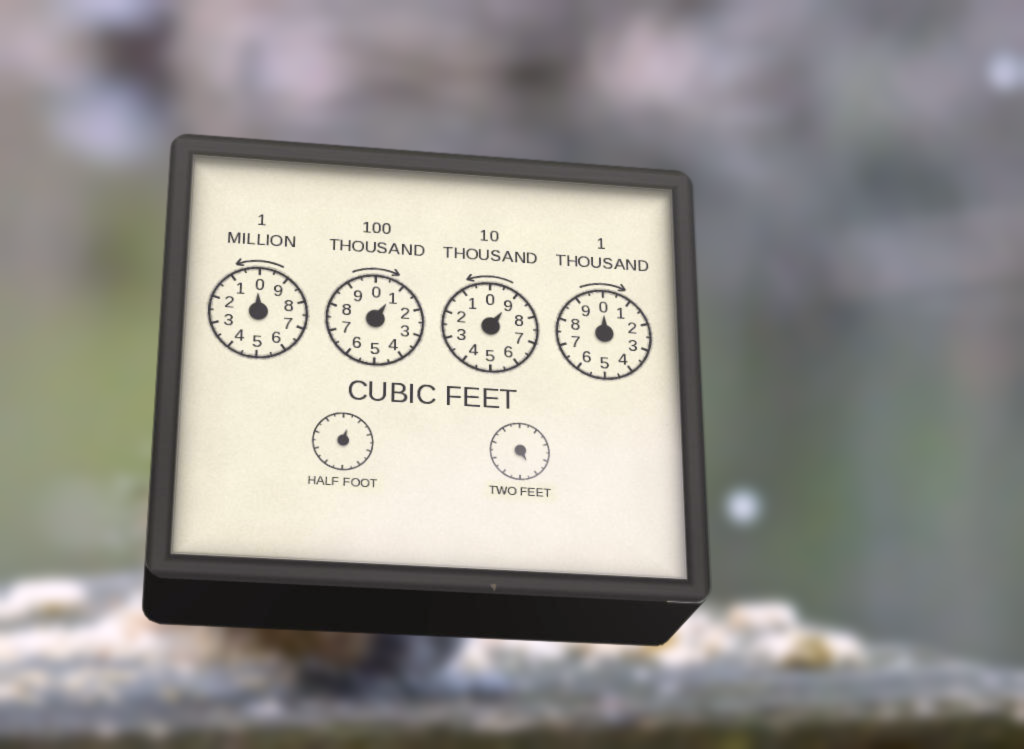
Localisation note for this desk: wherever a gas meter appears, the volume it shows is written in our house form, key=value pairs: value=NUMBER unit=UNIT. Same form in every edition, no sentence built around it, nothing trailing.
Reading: value=9000 unit=ft³
